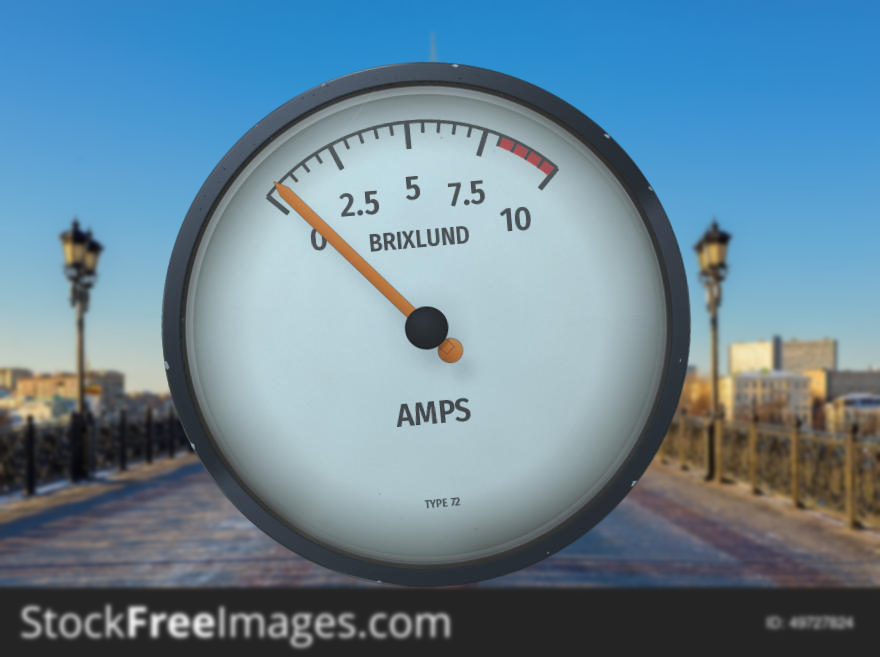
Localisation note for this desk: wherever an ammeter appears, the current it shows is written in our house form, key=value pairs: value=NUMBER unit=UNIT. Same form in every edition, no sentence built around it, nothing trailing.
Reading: value=0.5 unit=A
